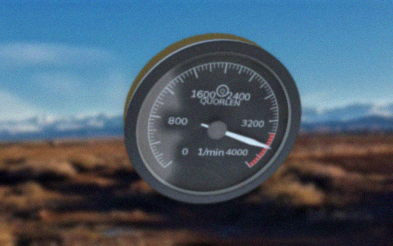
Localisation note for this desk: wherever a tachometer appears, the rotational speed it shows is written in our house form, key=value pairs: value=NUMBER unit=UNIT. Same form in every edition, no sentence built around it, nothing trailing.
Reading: value=3600 unit=rpm
